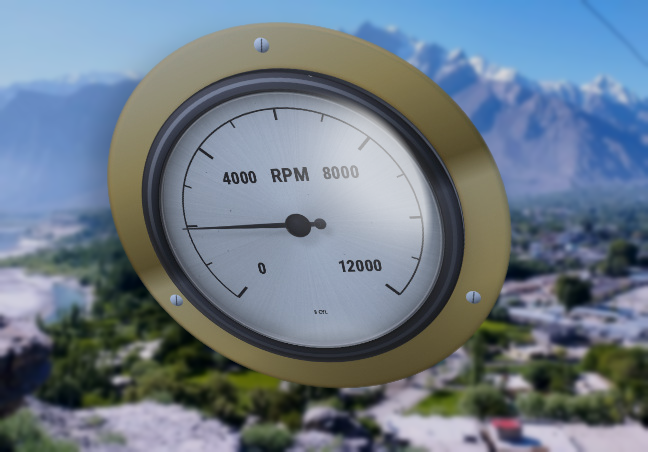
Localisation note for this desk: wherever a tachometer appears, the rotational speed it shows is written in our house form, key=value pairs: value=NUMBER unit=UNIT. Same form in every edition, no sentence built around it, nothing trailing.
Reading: value=2000 unit=rpm
